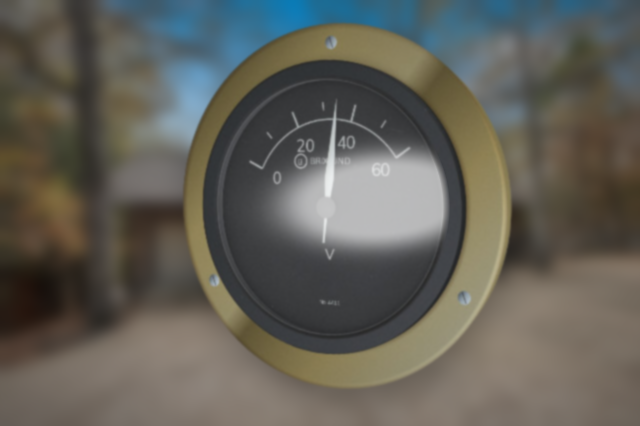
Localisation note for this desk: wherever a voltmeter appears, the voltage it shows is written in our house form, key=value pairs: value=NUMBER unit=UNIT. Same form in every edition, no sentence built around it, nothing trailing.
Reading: value=35 unit=V
